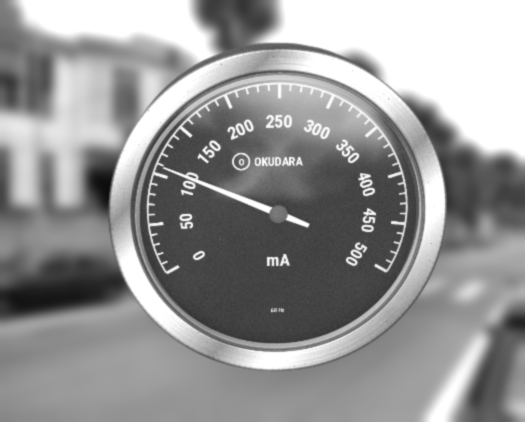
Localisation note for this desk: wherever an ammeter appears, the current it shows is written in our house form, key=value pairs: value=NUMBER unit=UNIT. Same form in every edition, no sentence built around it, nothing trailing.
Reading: value=110 unit=mA
